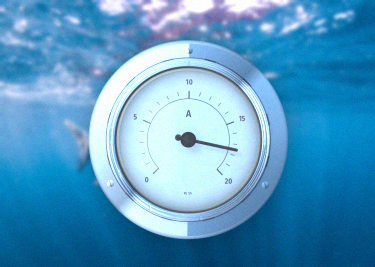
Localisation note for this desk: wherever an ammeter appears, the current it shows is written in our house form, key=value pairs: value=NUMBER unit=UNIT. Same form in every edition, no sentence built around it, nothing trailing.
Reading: value=17.5 unit=A
